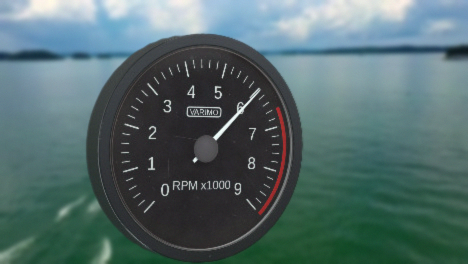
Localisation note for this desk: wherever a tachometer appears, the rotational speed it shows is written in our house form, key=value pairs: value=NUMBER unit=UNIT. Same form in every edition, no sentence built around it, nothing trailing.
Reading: value=6000 unit=rpm
